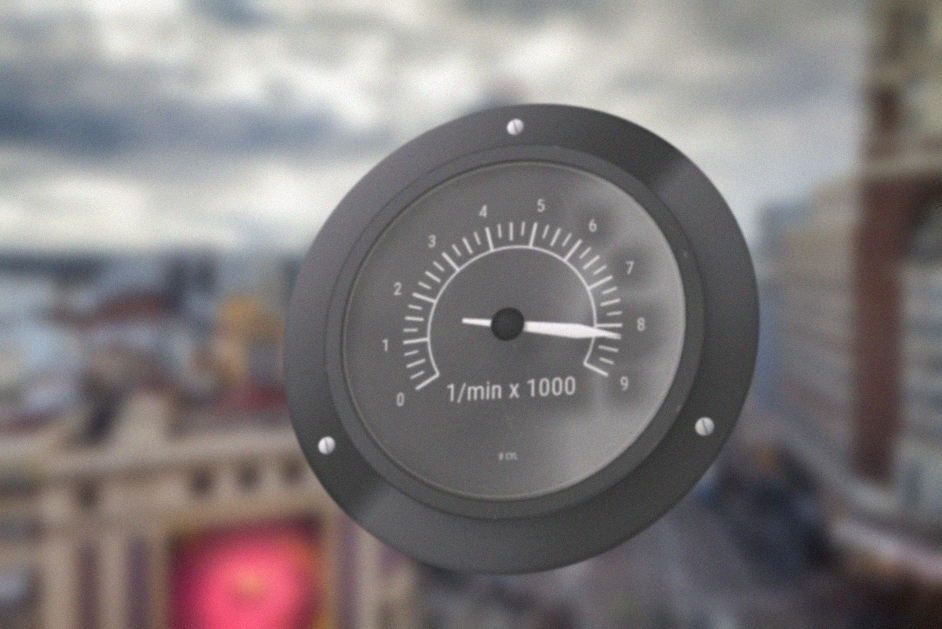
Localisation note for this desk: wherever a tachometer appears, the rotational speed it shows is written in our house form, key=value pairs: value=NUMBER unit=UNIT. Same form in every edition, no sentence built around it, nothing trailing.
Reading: value=8250 unit=rpm
